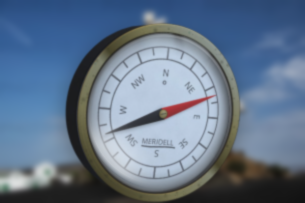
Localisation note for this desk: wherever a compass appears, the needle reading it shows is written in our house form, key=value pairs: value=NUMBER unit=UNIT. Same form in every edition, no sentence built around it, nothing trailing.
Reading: value=67.5 unit=°
